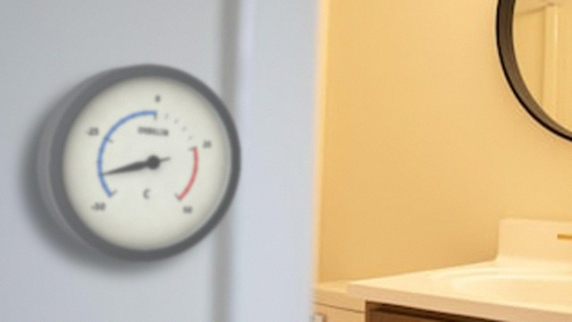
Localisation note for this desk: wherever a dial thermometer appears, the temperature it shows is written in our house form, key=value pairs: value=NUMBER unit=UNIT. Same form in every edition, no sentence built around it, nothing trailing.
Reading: value=-40 unit=°C
